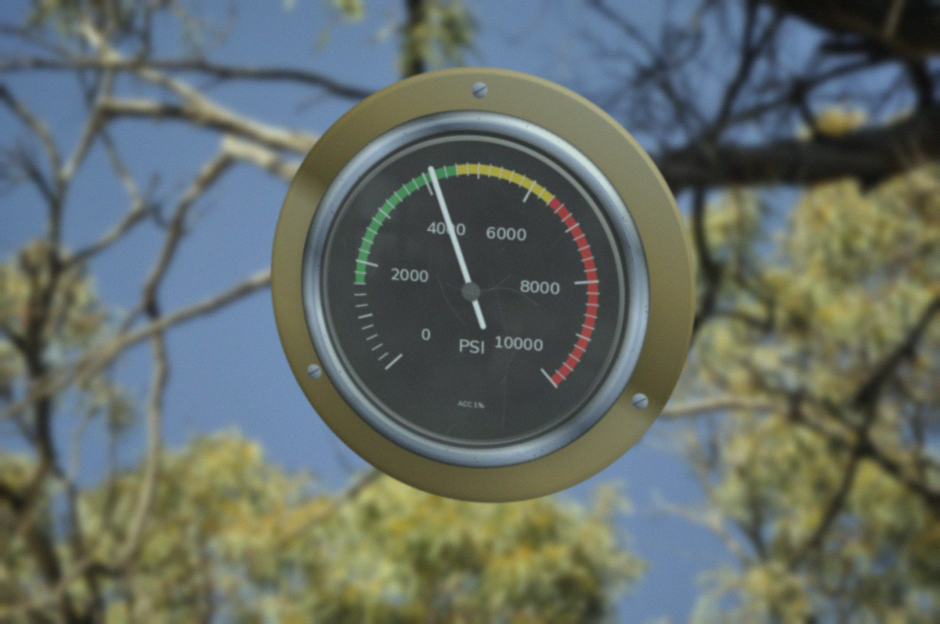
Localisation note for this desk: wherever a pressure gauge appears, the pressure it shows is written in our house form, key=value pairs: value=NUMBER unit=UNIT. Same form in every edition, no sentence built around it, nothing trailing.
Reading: value=4200 unit=psi
